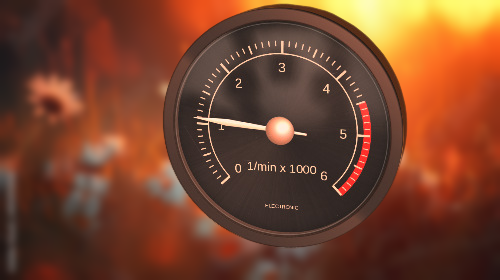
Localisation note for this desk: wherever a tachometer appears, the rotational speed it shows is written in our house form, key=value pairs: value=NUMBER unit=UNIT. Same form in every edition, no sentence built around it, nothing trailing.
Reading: value=1100 unit=rpm
